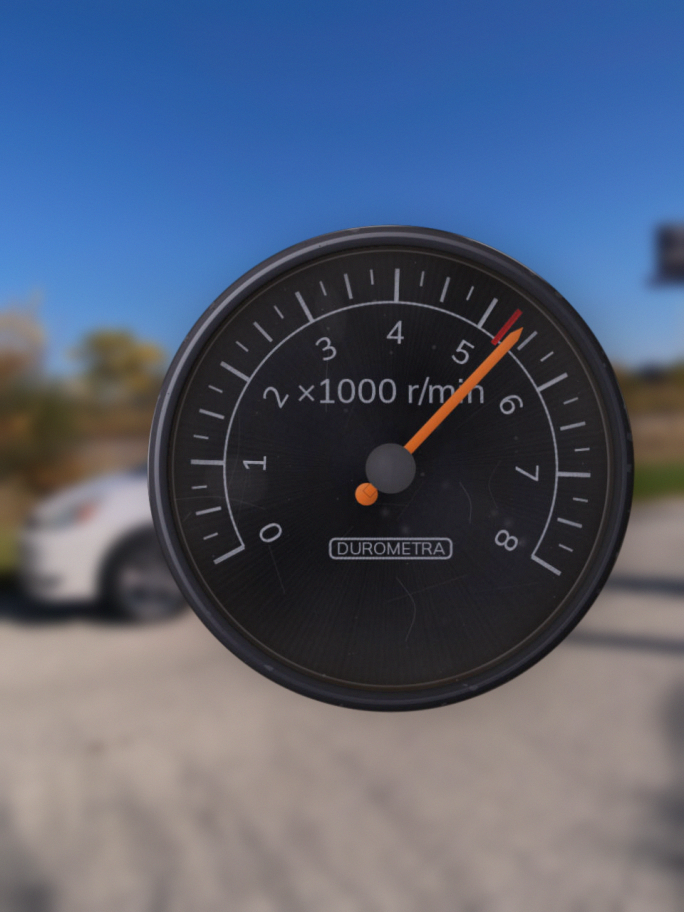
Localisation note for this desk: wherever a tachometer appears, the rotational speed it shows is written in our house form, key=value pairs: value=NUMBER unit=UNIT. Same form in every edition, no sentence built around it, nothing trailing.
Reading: value=5375 unit=rpm
